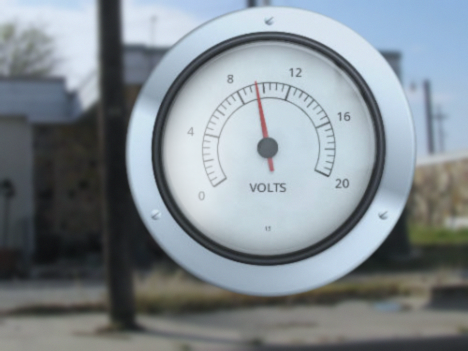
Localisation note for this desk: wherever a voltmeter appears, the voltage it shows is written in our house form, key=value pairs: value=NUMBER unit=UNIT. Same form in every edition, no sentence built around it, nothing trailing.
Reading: value=9.5 unit=V
